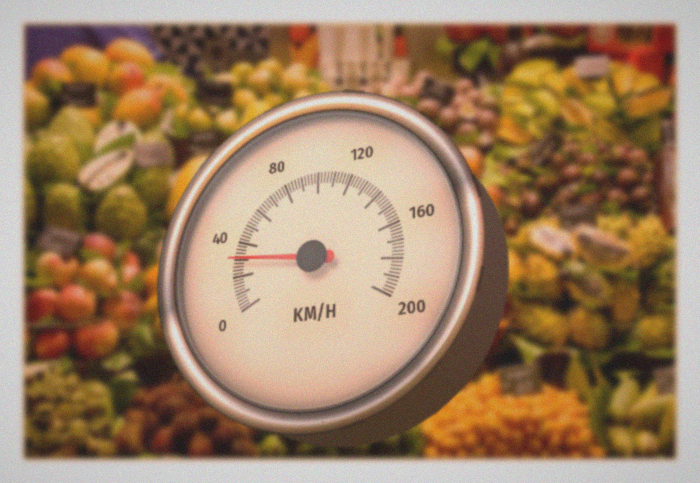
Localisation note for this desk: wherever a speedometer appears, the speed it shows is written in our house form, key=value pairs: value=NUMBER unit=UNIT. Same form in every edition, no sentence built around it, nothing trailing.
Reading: value=30 unit=km/h
